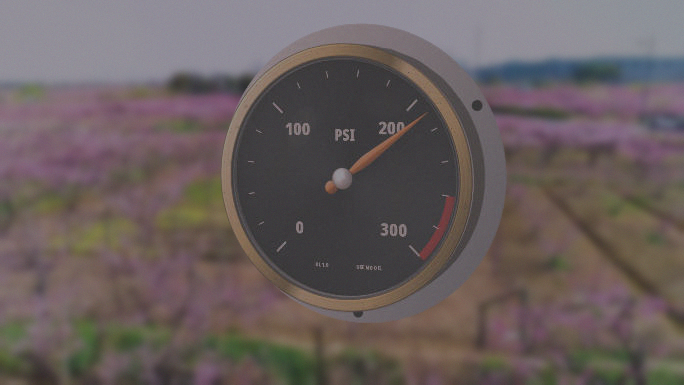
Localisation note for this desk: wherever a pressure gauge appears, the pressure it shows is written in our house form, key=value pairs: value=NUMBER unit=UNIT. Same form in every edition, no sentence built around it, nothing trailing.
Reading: value=210 unit=psi
